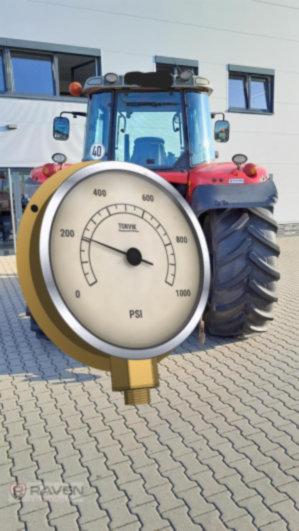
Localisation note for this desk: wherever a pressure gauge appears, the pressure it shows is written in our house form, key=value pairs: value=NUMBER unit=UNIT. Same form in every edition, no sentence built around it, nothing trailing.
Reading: value=200 unit=psi
